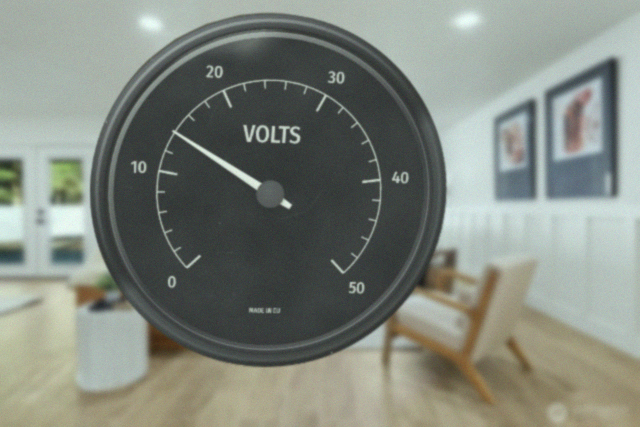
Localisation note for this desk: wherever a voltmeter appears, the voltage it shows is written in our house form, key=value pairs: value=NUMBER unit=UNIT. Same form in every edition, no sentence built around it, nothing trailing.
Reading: value=14 unit=V
